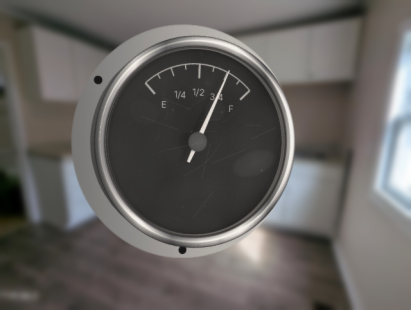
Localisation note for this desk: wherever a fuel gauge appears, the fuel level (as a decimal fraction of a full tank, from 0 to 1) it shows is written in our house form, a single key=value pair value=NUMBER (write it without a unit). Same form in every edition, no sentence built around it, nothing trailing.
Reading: value=0.75
